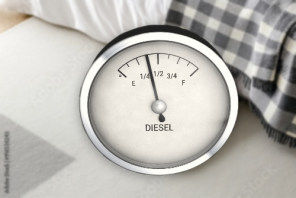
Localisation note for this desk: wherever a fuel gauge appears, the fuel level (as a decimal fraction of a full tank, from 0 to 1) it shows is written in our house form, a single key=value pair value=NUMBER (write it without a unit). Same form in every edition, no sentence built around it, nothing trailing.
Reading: value=0.375
